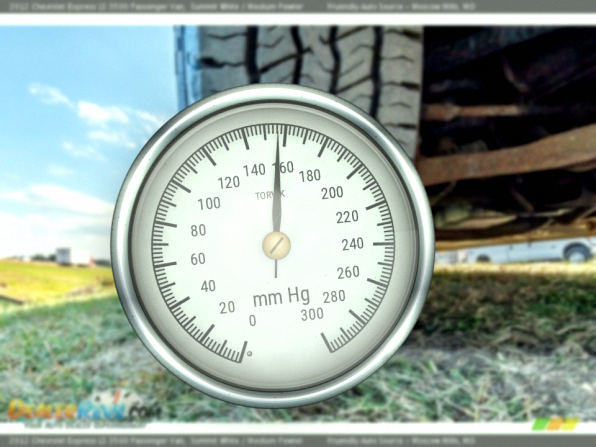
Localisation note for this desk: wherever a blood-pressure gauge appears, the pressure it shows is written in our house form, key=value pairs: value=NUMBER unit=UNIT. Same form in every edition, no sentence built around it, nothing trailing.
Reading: value=156 unit=mmHg
